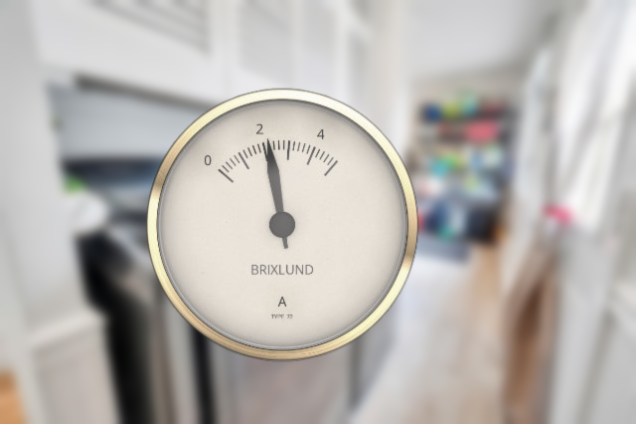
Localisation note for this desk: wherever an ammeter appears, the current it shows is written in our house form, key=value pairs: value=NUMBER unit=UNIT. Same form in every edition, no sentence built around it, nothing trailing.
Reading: value=2.2 unit=A
